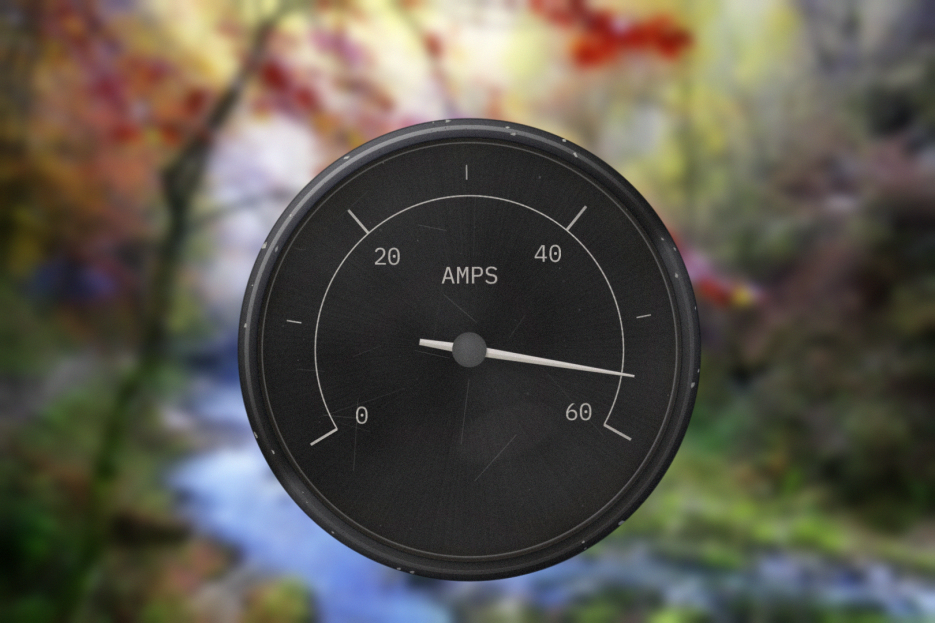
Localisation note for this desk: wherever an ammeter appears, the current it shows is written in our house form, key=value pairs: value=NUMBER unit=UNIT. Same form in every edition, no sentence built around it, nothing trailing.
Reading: value=55 unit=A
